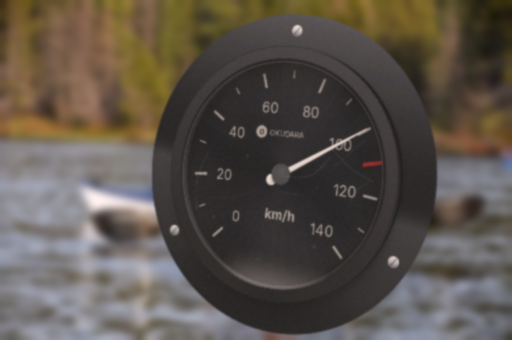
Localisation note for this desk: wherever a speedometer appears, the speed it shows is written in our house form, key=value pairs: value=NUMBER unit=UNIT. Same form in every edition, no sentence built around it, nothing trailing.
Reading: value=100 unit=km/h
